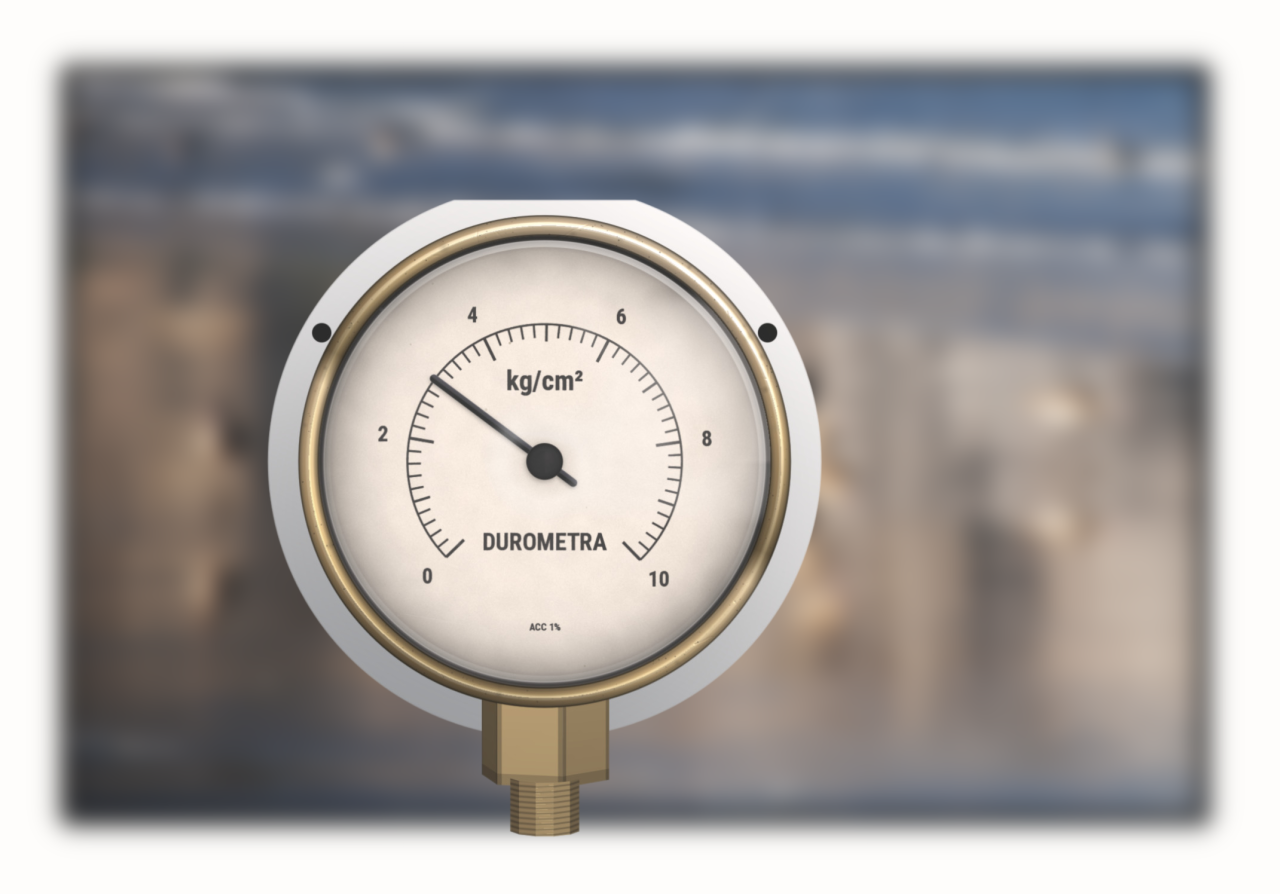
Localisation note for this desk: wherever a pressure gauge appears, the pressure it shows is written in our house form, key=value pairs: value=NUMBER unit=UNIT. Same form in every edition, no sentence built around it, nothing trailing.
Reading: value=3 unit=kg/cm²
